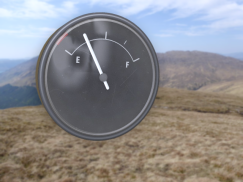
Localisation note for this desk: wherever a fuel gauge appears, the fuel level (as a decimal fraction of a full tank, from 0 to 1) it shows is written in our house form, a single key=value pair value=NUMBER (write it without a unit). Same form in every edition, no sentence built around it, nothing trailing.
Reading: value=0.25
